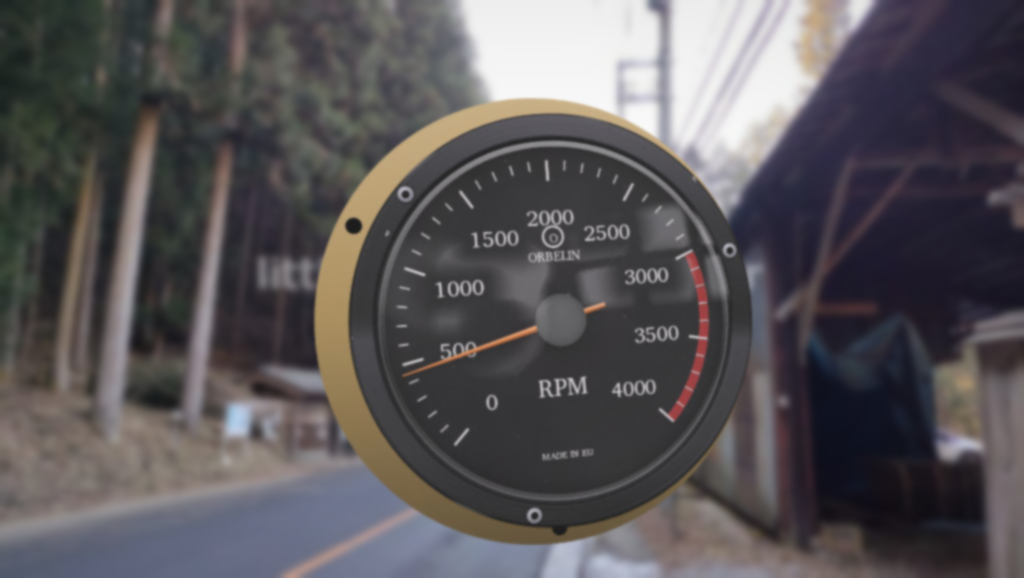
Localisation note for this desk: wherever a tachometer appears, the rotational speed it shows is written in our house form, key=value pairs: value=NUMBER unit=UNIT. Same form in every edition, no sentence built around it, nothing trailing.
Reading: value=450 unit=rpm
